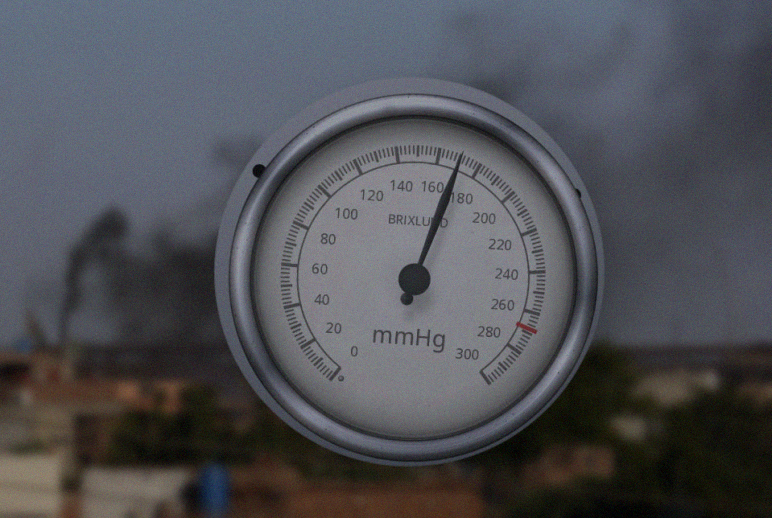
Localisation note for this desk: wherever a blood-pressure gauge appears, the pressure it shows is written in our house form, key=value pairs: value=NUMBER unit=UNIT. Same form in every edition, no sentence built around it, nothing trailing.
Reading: value=170 unit=mmHg
